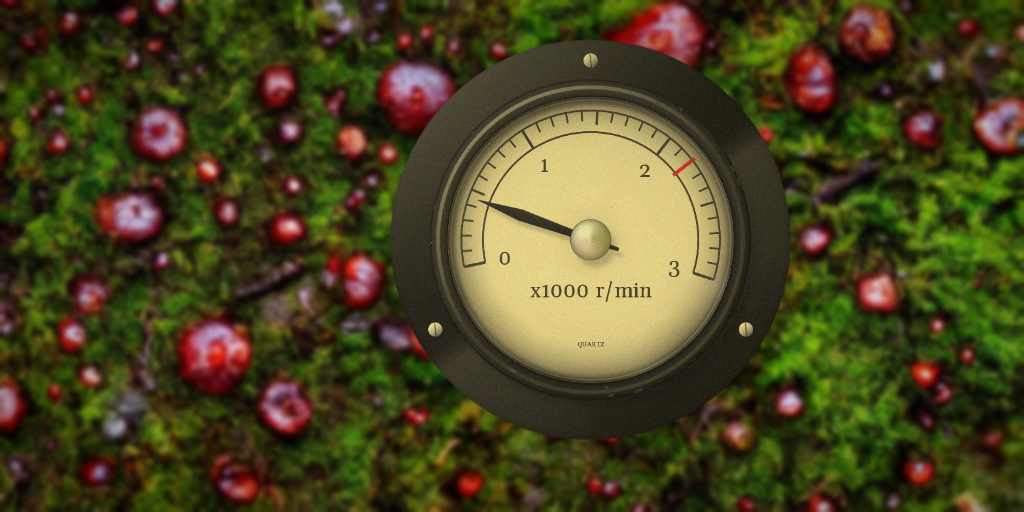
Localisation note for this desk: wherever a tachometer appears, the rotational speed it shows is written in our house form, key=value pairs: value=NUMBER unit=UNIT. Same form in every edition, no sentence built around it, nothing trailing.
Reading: value=450 unit=rpm
